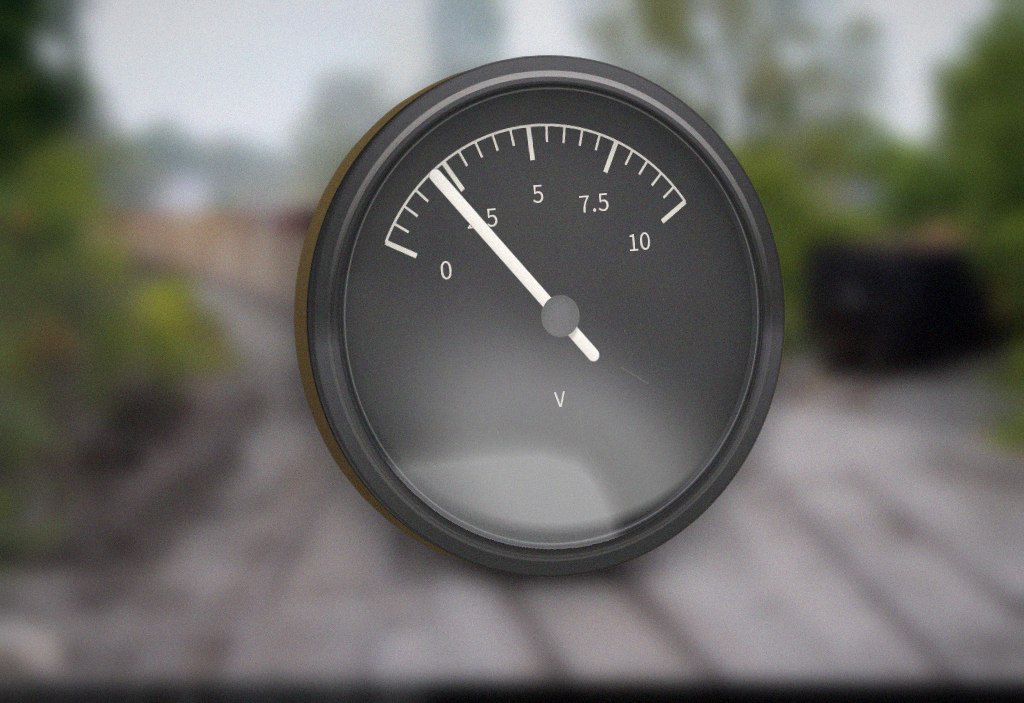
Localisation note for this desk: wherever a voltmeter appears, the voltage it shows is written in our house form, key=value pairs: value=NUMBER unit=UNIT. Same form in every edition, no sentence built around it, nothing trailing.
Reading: value=2 unit=V
